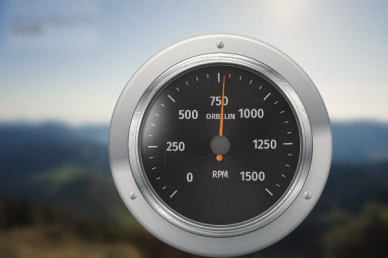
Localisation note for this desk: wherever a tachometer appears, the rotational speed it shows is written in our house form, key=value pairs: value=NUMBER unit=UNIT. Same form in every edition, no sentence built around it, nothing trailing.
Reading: value=775 unit=rpm
